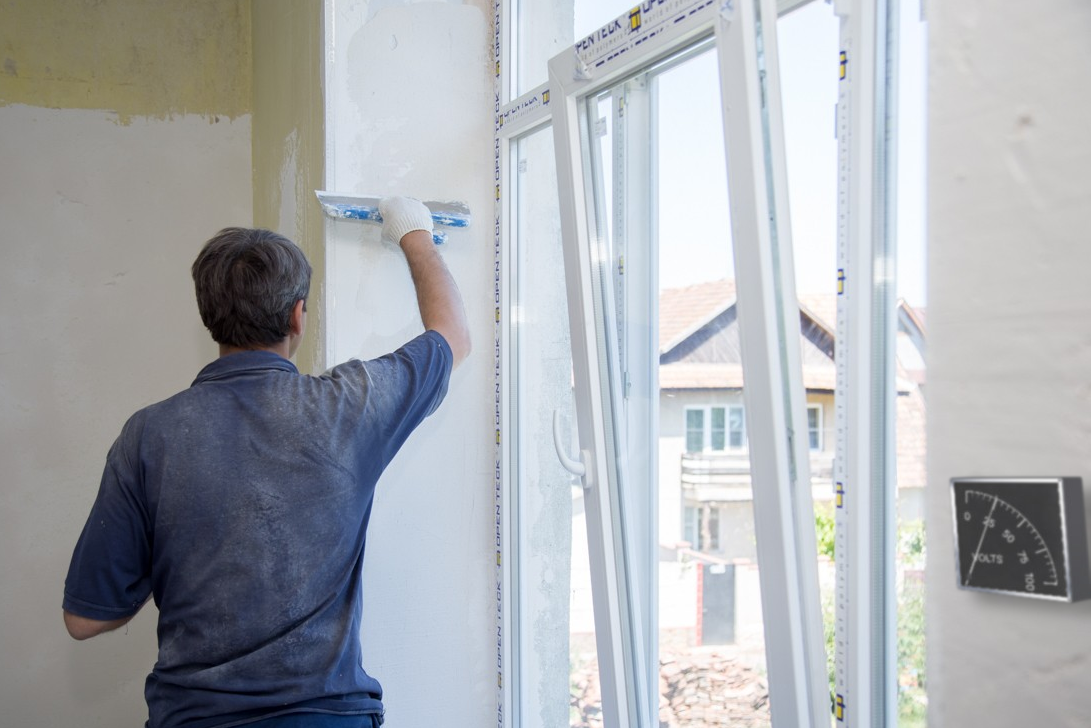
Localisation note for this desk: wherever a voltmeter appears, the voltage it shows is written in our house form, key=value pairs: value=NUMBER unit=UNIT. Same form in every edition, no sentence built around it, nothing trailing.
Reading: value=25 unit=V
